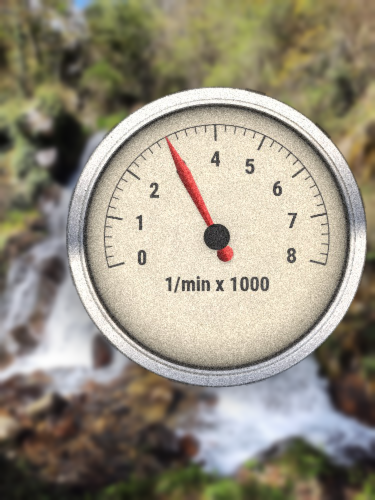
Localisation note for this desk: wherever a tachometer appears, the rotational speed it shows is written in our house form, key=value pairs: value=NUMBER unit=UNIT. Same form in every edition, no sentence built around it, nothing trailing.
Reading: value=3000 unit=rpm
